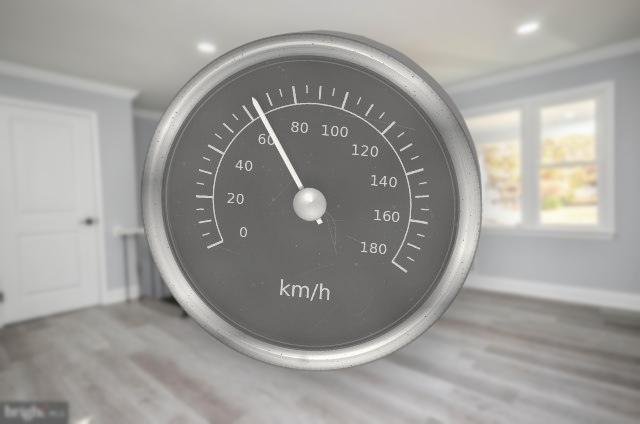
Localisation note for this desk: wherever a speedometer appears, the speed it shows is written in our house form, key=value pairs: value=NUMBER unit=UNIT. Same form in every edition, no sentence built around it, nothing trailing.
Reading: value=65 unit=km/h
